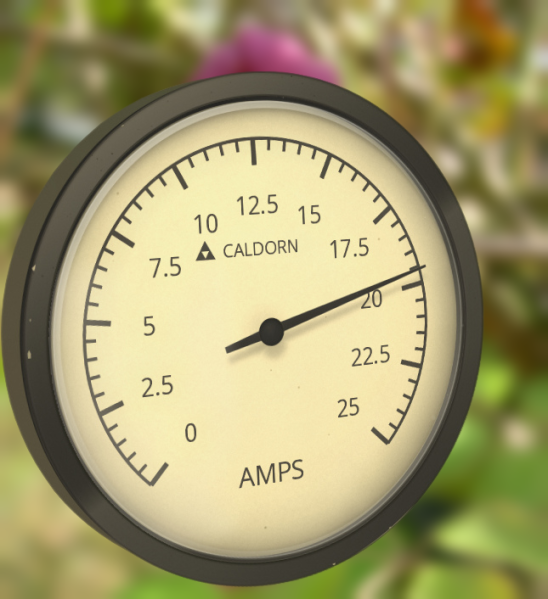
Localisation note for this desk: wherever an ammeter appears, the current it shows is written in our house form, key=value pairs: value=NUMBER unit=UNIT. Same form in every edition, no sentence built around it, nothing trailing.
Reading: value=19.5 unit=A
